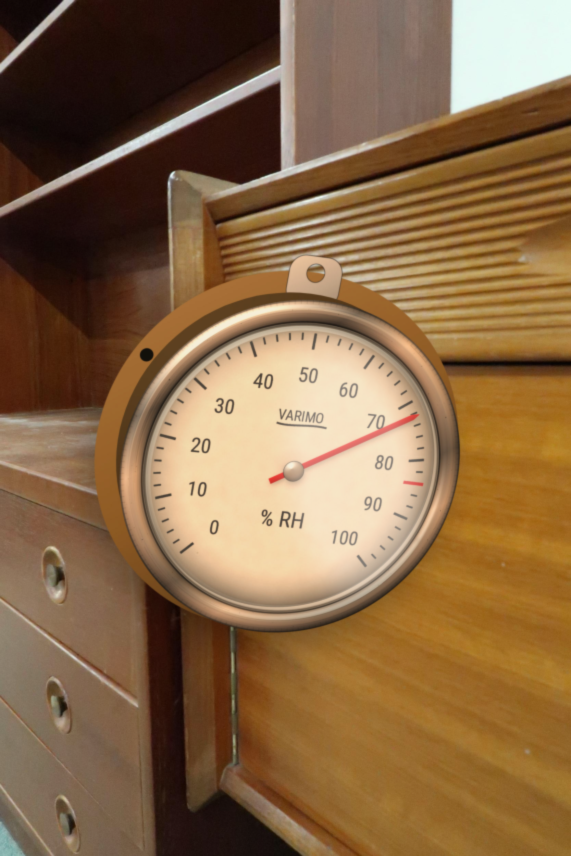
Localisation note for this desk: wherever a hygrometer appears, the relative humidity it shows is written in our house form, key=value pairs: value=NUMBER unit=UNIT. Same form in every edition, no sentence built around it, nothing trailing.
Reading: value=72 unit=%
